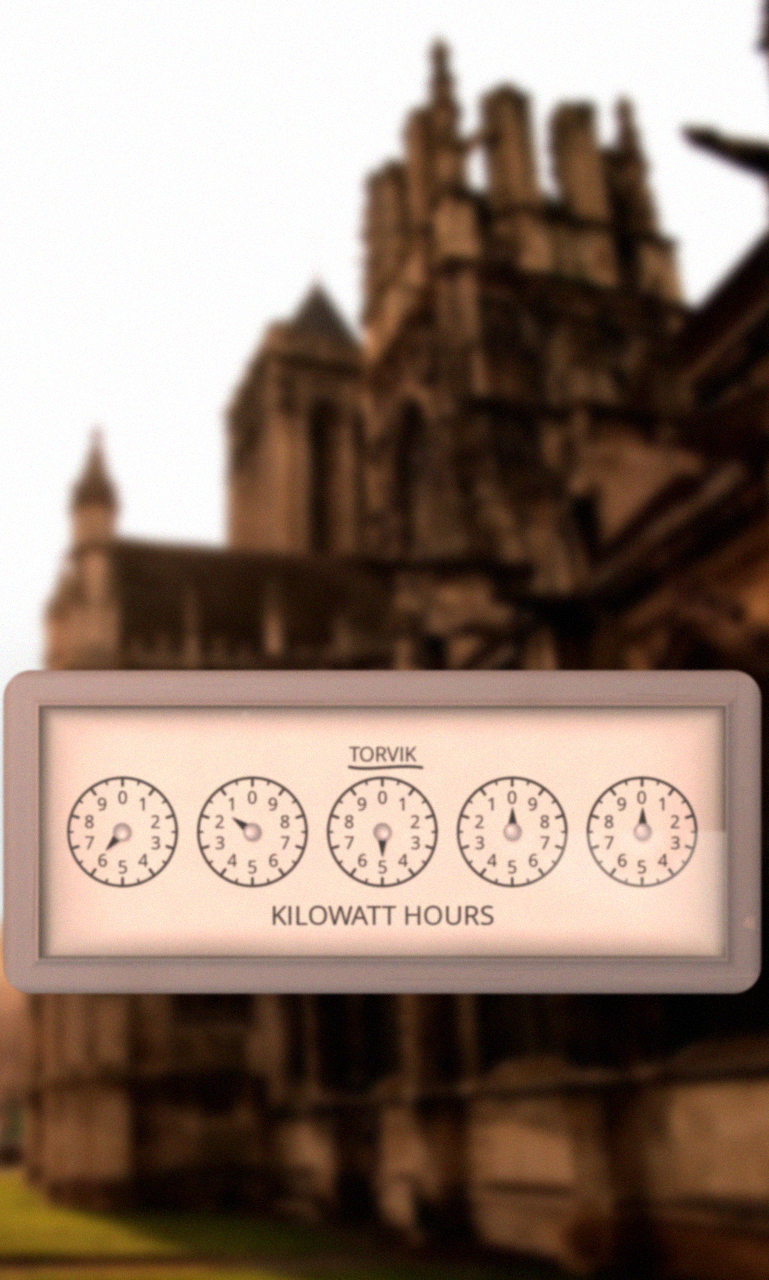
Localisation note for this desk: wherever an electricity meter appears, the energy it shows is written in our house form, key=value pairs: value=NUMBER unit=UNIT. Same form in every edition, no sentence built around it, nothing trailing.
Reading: value=61500 unit=kWh
